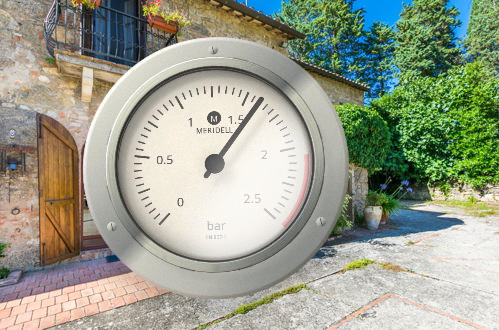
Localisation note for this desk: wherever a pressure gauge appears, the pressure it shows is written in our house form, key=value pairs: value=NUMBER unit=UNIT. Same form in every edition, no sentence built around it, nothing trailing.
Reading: value=1.6 unit=bar
